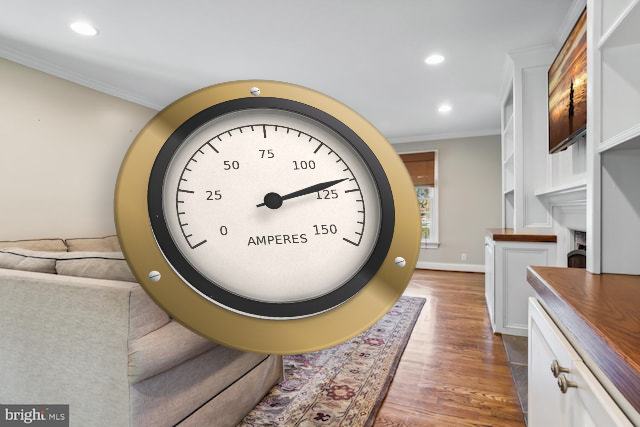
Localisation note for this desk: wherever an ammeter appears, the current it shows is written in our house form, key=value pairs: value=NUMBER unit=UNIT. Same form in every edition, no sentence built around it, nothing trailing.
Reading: value=120 unit=A
